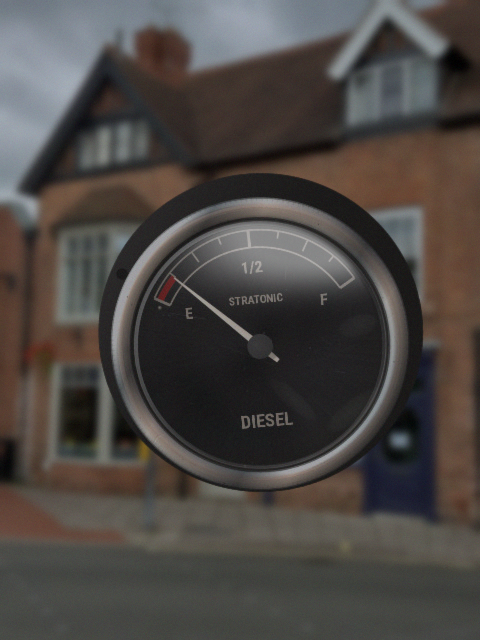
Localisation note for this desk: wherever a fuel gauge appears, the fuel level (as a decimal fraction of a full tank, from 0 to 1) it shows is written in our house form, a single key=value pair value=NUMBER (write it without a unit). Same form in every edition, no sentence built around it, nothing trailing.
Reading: value=0.125
